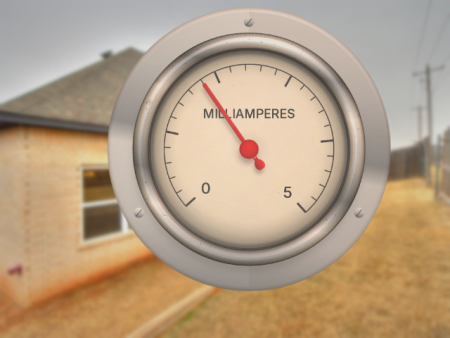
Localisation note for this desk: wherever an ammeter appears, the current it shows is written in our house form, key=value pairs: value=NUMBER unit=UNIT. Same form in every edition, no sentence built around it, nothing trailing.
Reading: value=1.8 unit=mA
